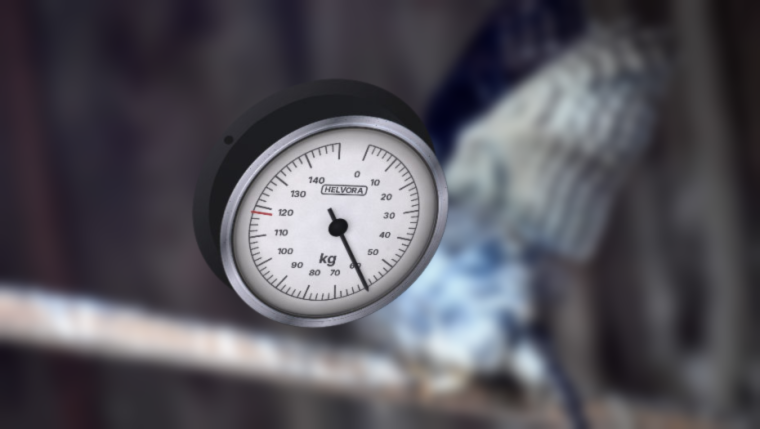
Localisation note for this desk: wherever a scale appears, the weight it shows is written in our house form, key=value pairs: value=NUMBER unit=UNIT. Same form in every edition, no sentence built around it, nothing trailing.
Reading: value=60 unit=kg
